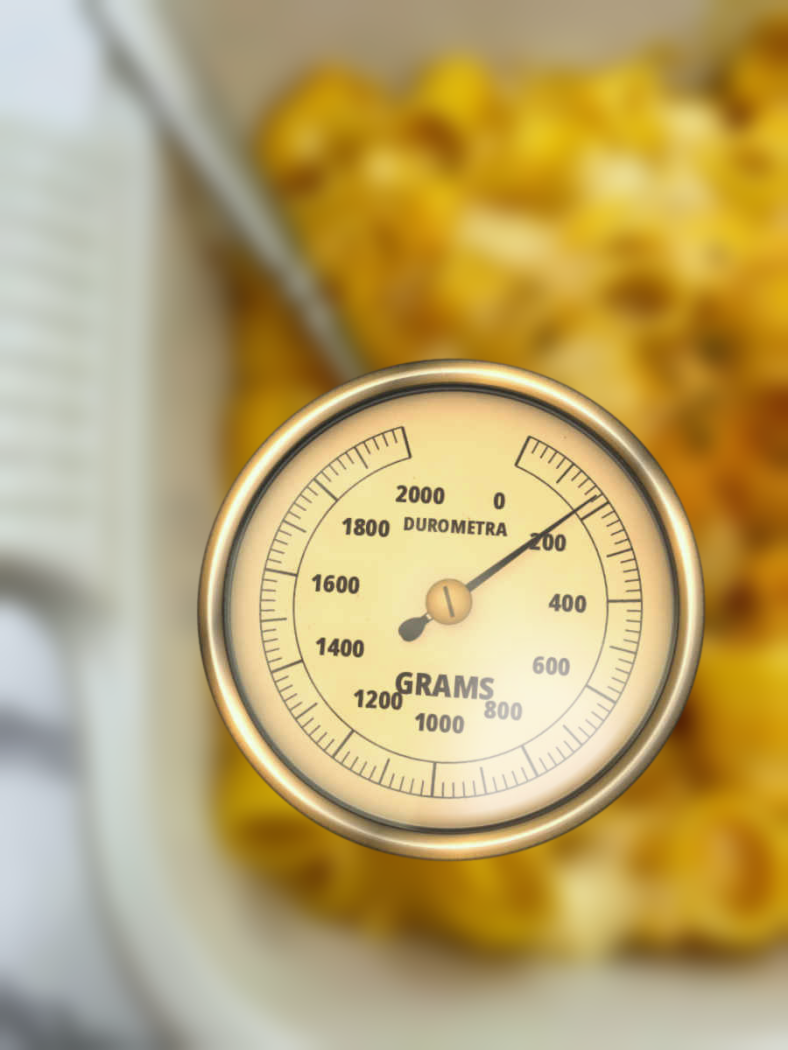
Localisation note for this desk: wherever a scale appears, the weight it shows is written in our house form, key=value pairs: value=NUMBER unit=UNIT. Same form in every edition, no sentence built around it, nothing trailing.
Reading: value=180 unit=g
